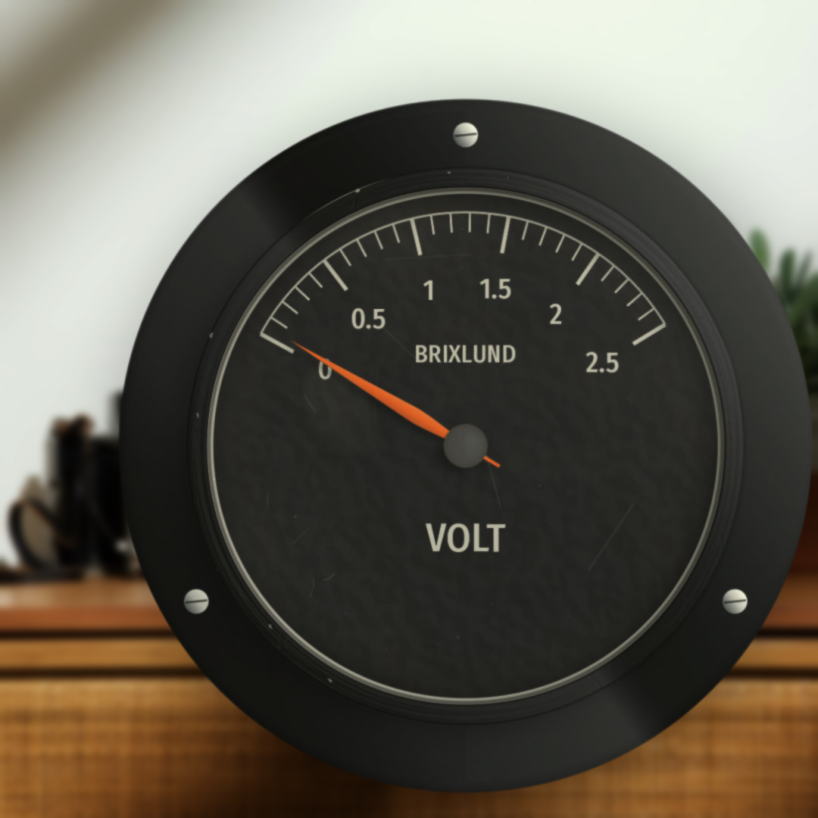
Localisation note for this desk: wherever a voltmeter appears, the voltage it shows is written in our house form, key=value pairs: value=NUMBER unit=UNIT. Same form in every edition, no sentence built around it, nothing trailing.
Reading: value=0.05 unit=V
